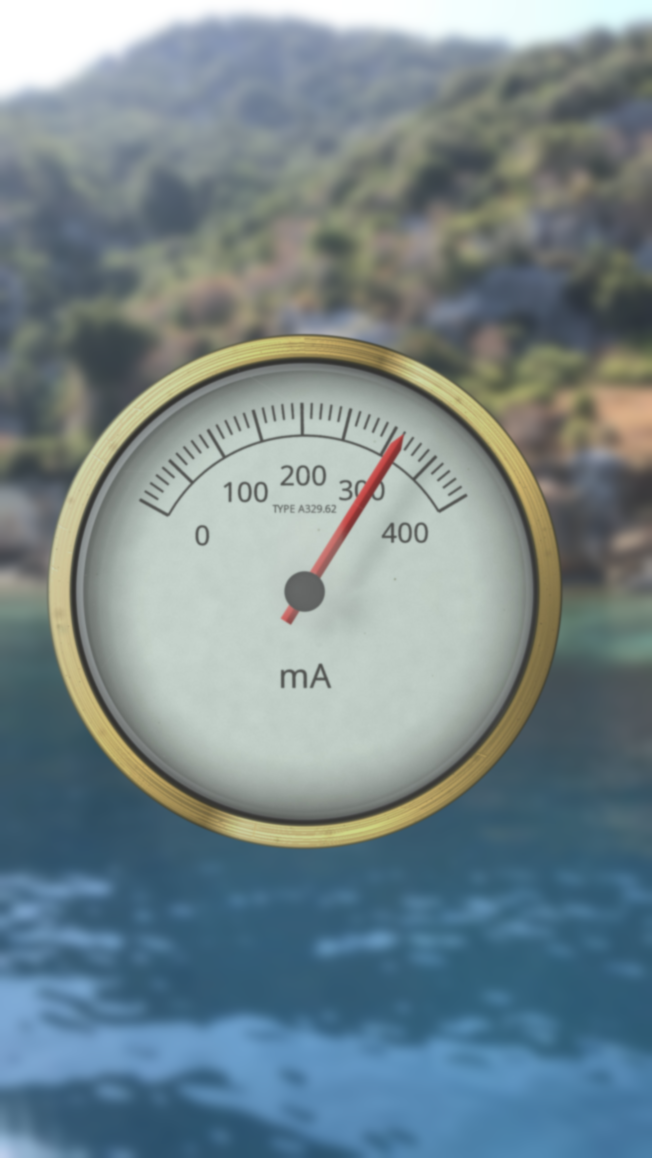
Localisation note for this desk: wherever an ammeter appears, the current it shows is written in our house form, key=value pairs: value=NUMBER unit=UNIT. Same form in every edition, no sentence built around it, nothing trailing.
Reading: value=310 unit=mA
